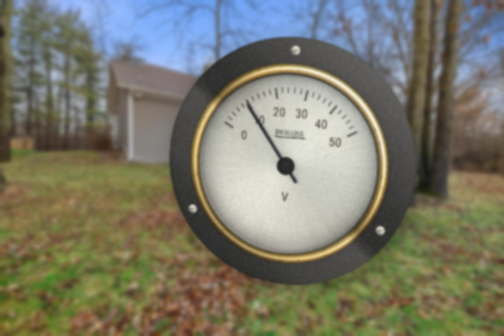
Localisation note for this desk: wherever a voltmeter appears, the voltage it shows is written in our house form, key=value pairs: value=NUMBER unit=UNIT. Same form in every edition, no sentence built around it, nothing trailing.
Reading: value=10 unit=V
